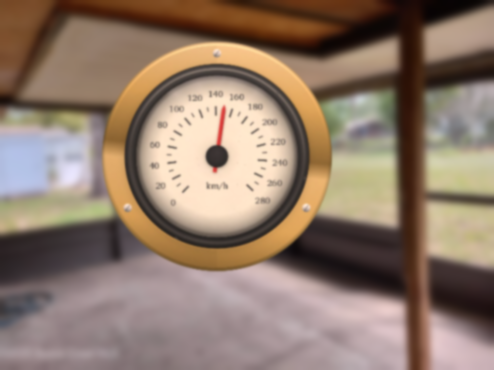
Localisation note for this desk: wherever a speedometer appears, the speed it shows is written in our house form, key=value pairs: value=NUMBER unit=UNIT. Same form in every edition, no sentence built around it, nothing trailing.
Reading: value=150 unit=km/h
